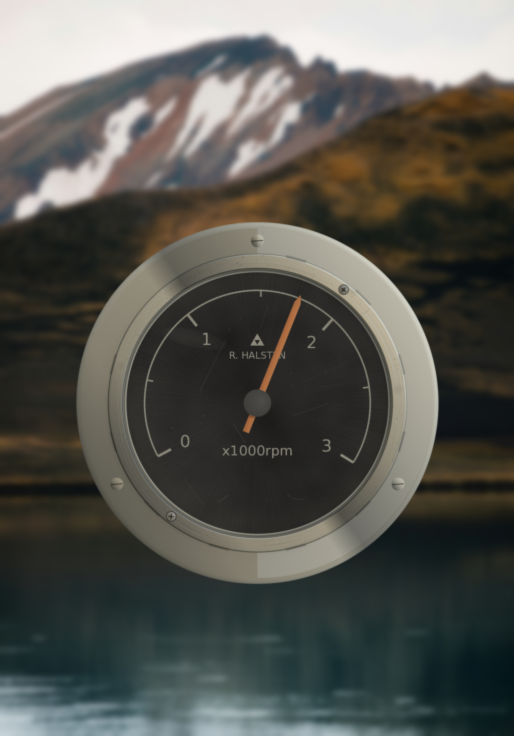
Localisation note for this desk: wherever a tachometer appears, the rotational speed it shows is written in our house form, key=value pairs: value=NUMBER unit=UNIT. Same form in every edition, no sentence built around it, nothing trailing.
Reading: value=1750 unit=rpm
